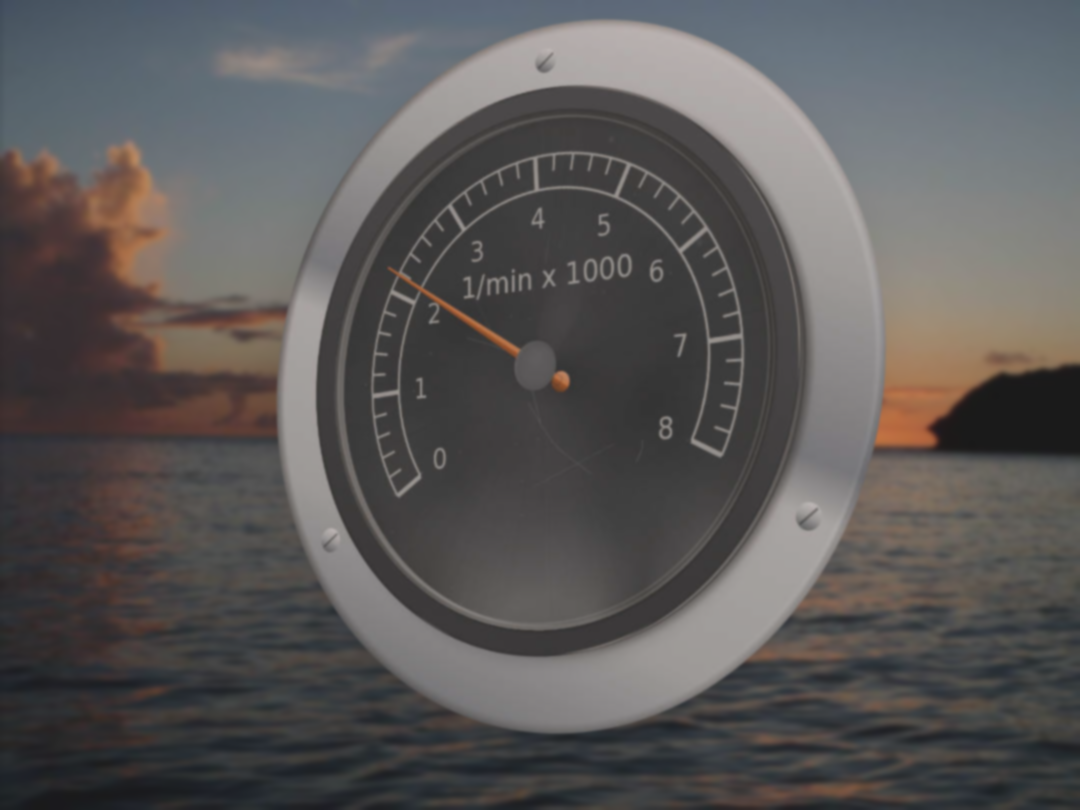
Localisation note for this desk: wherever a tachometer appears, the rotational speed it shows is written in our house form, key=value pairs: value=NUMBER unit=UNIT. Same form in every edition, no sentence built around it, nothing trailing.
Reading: value=2200 unit=rpm
